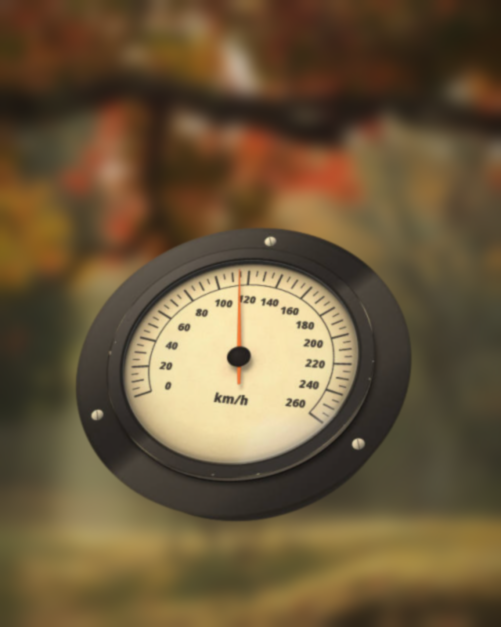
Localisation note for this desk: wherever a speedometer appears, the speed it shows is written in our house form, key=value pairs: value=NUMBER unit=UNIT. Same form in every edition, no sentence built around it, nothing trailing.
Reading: value=115 unit=km/h
